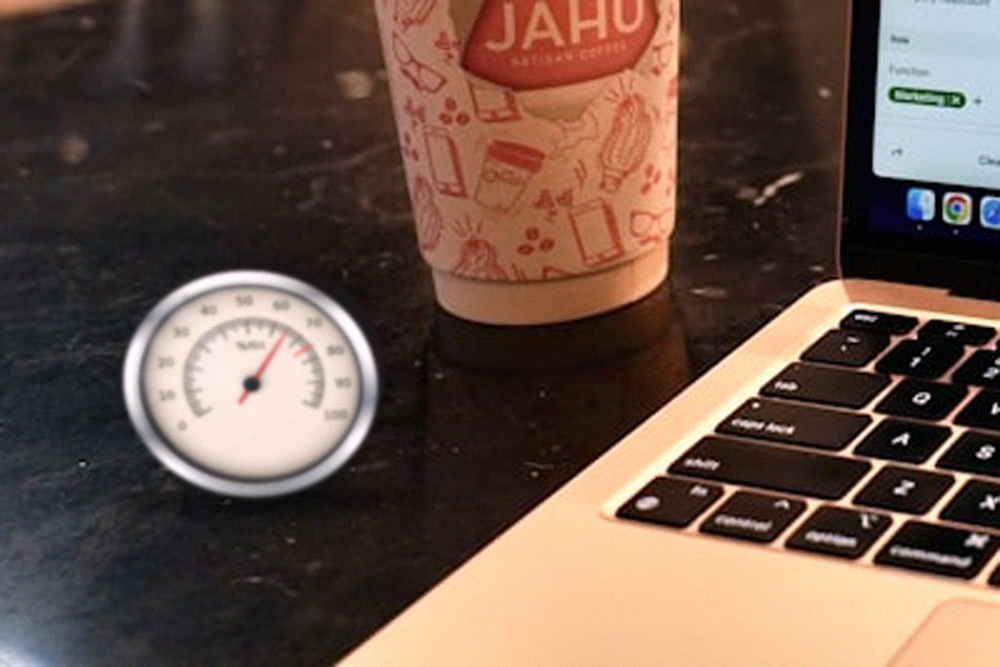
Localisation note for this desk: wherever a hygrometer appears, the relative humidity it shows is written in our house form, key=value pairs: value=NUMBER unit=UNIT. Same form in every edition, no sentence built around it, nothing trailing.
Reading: value=65 unit=%
